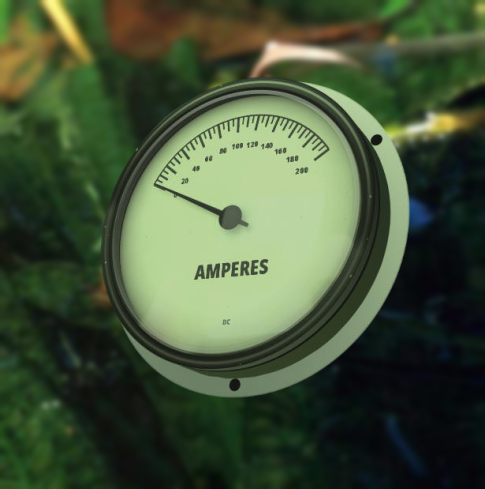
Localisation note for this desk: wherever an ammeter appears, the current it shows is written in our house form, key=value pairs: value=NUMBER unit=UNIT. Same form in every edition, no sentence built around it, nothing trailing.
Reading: value=0 unit=A
